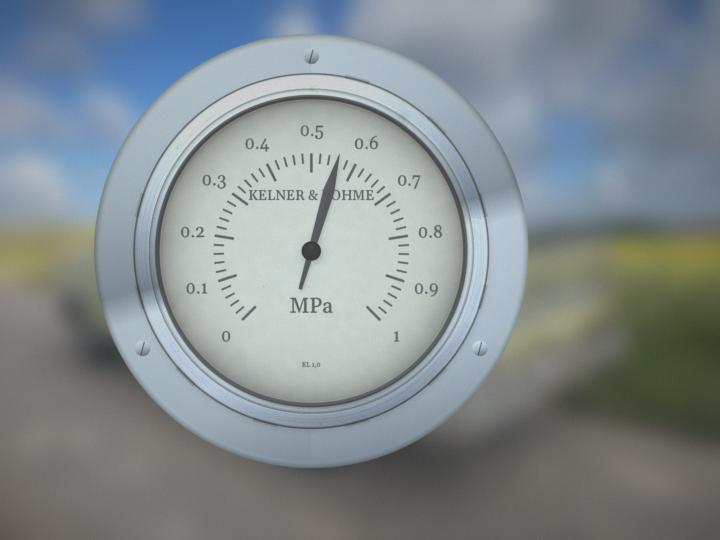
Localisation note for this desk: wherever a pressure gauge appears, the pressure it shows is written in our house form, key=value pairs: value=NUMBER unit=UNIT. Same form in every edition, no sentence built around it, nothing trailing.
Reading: value=0.56 unit=MPa
